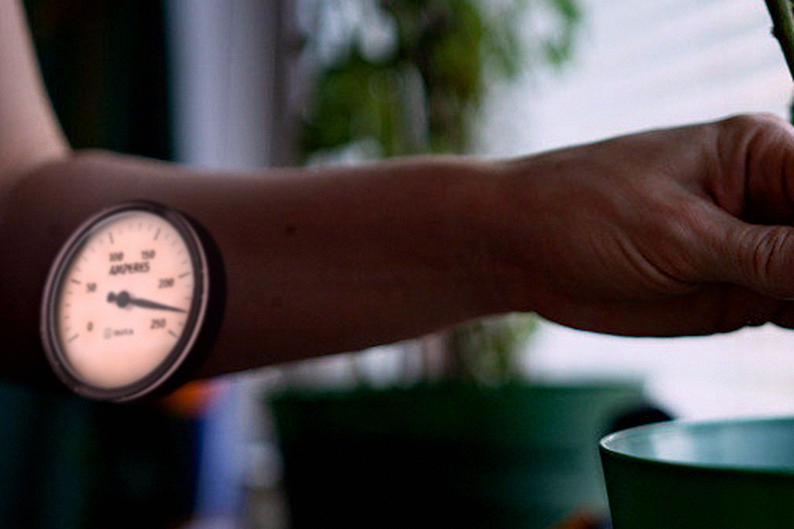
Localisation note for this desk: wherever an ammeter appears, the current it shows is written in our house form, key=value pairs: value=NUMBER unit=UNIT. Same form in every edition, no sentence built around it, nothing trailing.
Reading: value=230 unit=A
